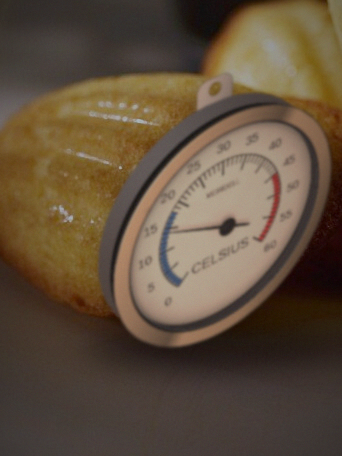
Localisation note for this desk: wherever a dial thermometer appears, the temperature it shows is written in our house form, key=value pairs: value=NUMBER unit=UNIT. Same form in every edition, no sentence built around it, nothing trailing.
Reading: value=15 unit=°C
